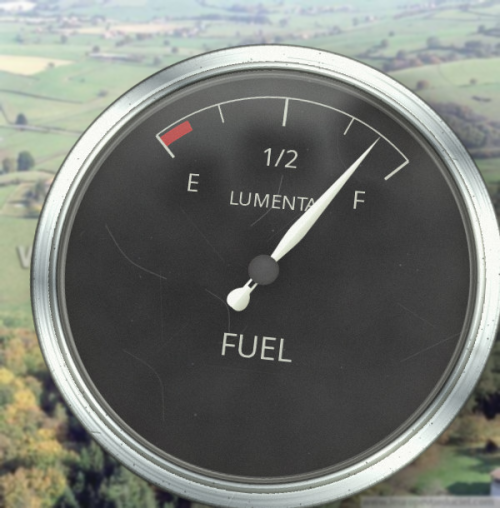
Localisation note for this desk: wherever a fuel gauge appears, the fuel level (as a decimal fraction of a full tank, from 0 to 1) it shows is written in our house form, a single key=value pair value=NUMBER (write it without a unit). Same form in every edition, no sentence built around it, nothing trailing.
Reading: value=0.875
